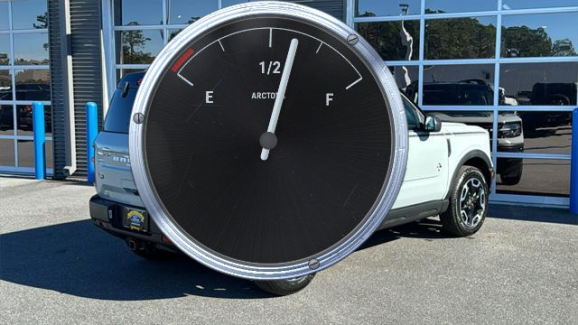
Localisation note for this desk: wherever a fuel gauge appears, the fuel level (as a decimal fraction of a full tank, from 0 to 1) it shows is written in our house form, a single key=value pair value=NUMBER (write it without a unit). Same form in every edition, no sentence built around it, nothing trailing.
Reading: value=0.625
